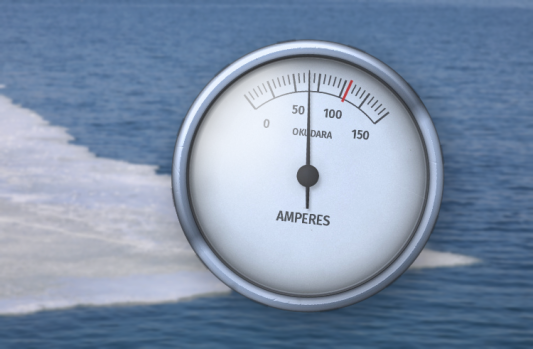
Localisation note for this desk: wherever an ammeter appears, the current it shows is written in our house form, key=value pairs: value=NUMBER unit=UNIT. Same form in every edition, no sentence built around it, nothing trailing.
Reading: value=65 unit=A
